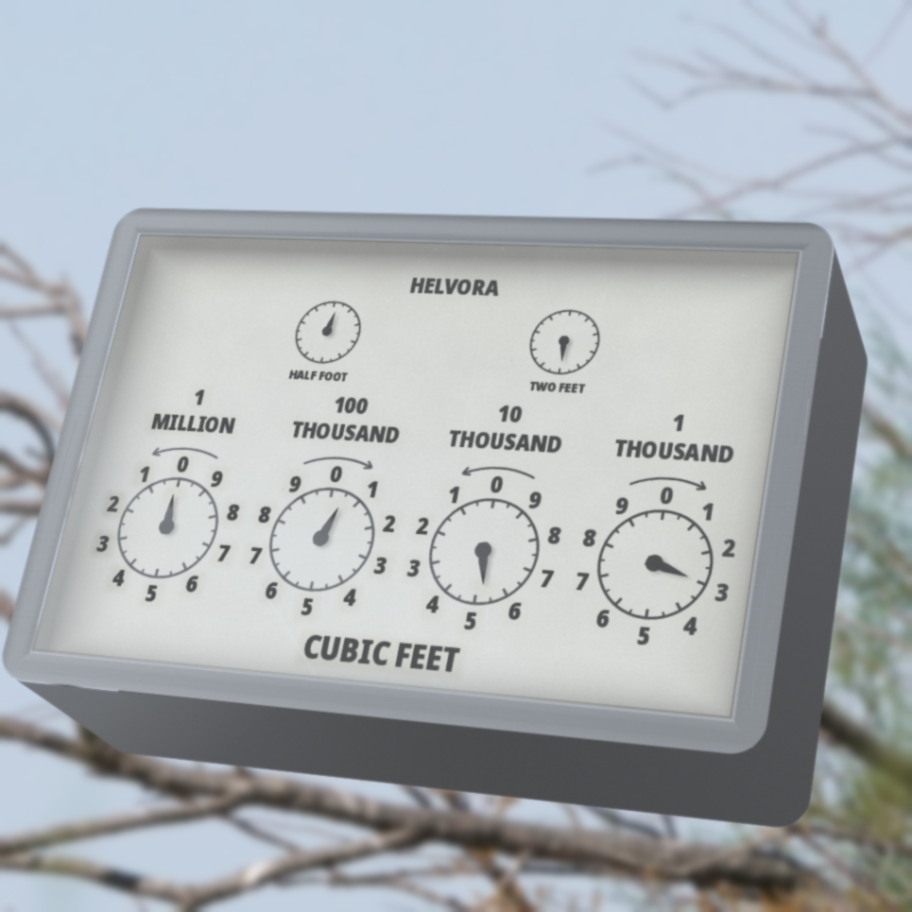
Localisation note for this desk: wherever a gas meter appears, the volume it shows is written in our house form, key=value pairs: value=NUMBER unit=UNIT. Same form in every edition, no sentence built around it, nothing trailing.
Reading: value=5300 unit=ft³
